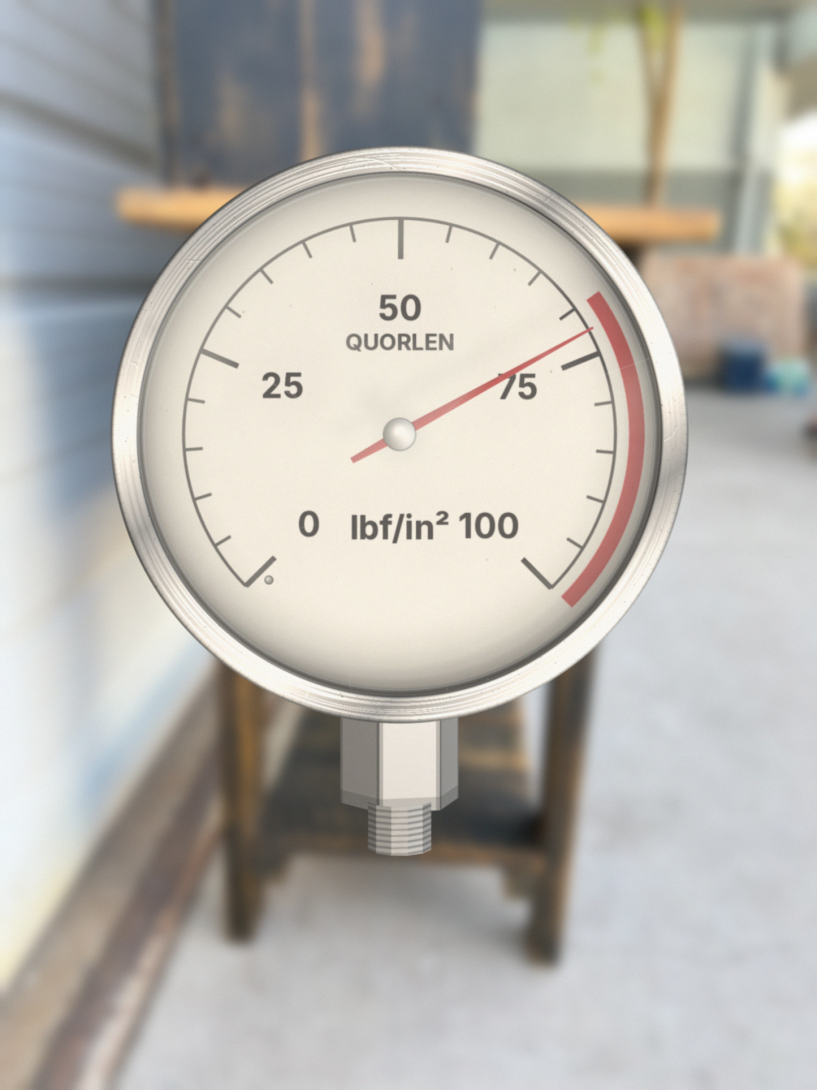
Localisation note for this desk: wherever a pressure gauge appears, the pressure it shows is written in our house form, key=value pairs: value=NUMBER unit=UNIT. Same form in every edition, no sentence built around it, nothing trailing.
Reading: value=72.5 unit=psi
